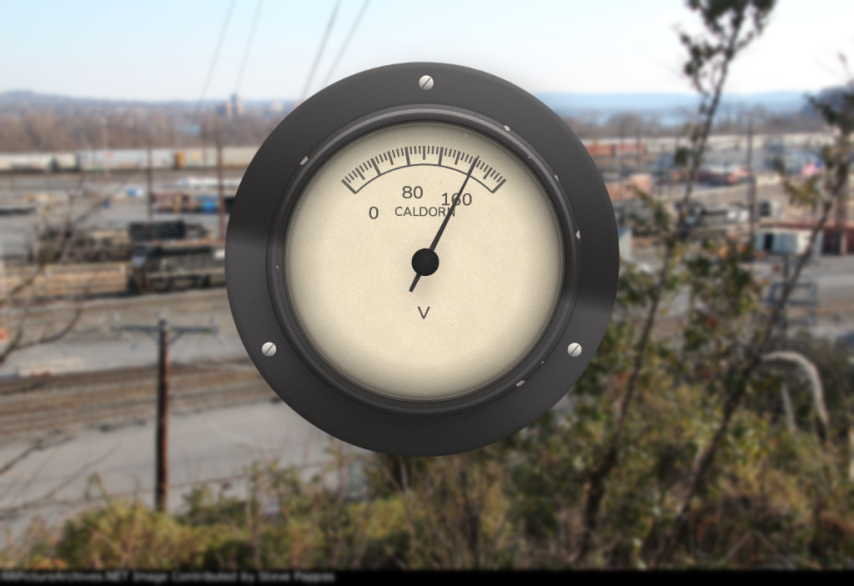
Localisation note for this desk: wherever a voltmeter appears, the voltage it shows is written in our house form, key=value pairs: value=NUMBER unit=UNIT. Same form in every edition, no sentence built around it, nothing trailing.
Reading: value=160 unit=V
